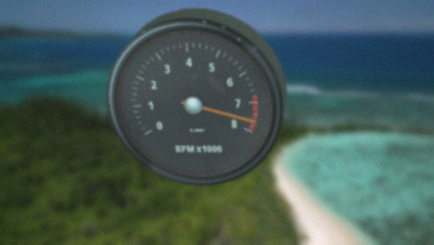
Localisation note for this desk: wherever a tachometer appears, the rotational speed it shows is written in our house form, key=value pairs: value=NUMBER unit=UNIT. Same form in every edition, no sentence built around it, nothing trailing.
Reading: value=7600 unit=rpm
